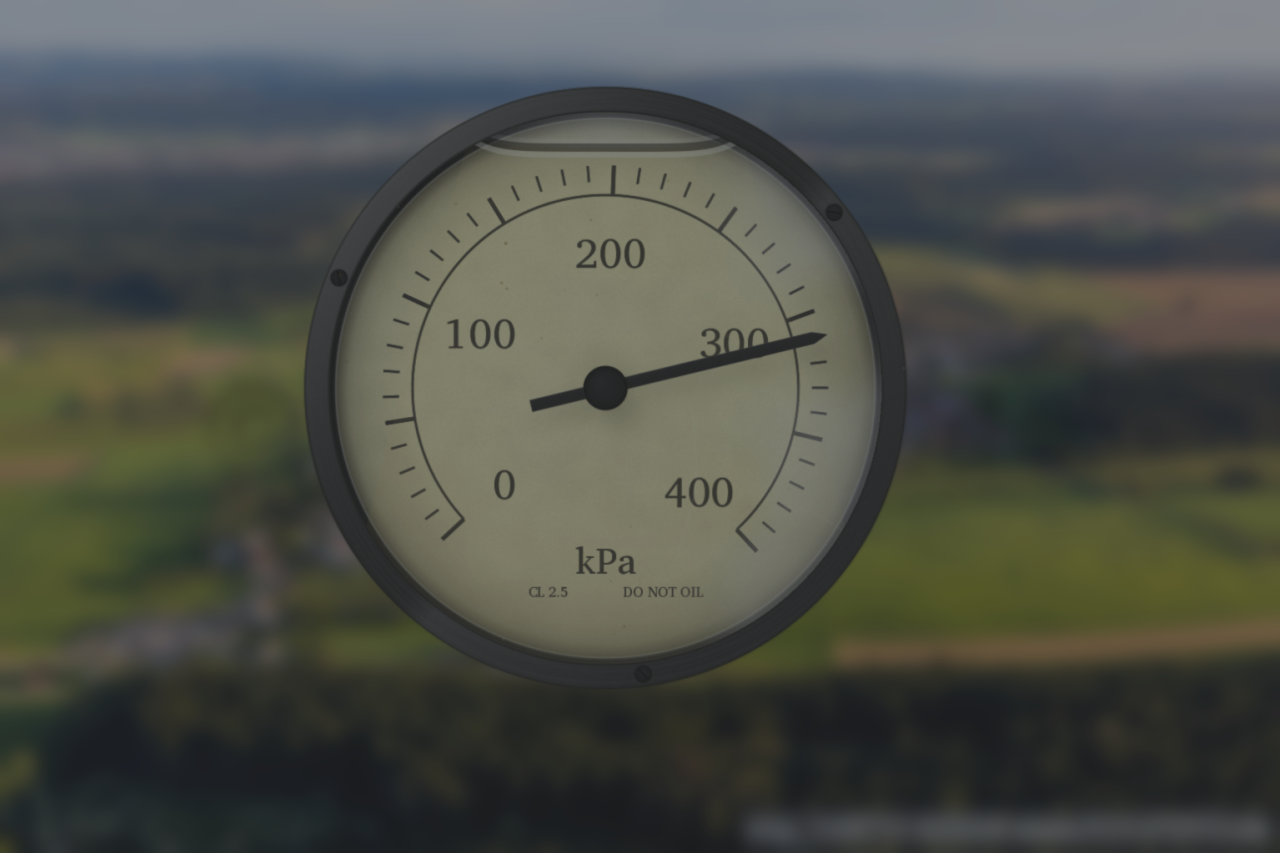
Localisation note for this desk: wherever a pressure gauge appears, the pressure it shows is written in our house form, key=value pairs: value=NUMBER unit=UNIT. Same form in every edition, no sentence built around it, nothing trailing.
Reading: value=310 unit=kPa
